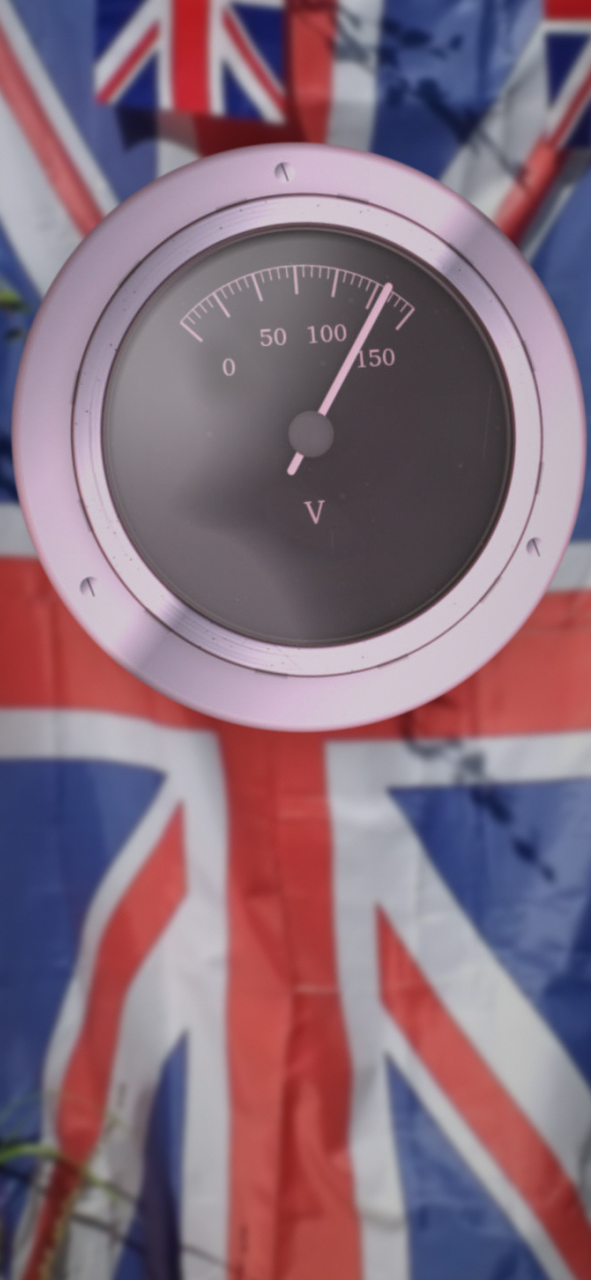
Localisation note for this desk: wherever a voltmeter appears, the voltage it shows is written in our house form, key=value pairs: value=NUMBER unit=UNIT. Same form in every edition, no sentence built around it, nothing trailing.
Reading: value=130 unit=V
